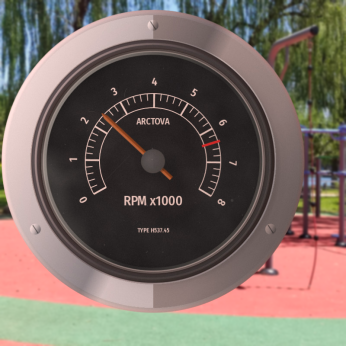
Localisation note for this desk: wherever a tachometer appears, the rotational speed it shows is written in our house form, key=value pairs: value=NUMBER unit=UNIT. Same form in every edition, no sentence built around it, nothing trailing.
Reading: value=2400 unit=rpm
